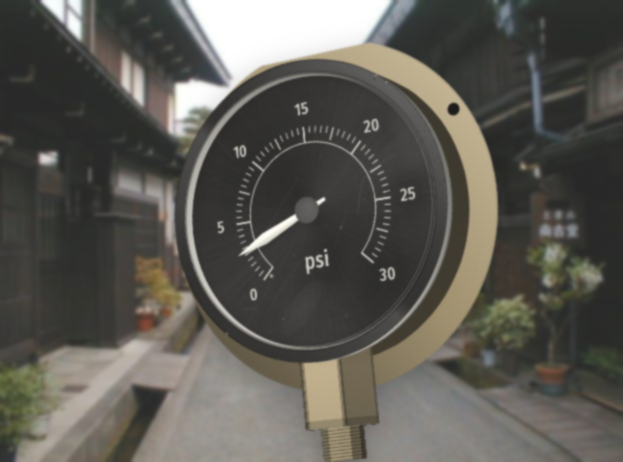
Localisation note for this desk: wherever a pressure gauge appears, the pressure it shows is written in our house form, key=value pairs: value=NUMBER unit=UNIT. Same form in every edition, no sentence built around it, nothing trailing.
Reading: value=2.5 unit=psi
